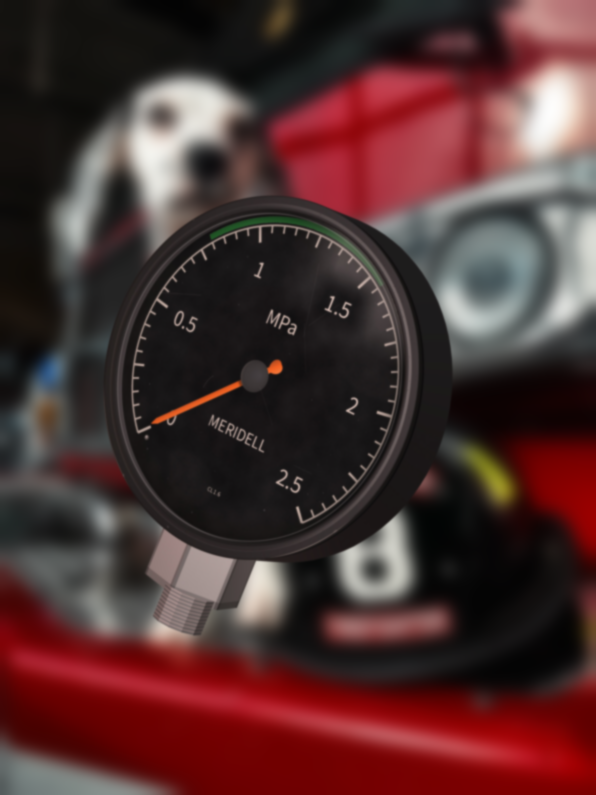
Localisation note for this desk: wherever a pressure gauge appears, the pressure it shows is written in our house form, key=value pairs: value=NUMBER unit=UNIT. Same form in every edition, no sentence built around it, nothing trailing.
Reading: value=0 unit=MPa
